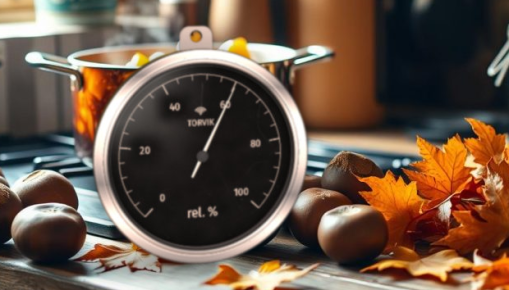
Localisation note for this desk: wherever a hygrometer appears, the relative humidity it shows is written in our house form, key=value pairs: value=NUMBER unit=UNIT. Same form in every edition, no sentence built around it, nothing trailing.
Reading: value=60 unit=%
